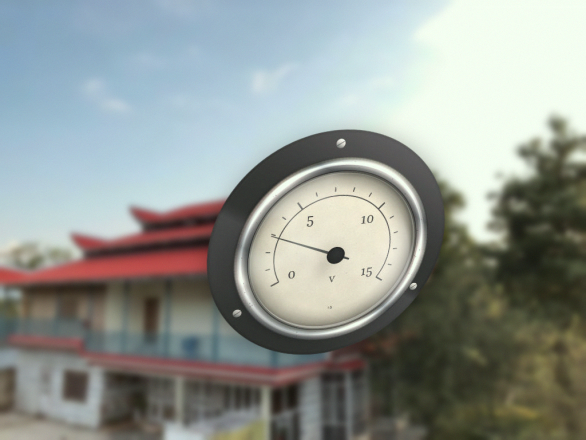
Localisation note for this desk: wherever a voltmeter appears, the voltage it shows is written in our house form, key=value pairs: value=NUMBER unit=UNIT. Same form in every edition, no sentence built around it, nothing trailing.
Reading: value=3 unit=V
